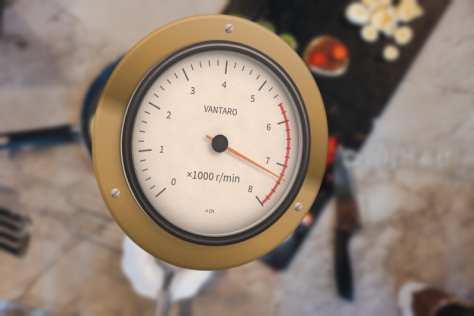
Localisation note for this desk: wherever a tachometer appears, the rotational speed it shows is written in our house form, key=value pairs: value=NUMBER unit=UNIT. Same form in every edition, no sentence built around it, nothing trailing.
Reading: value=7300 unit=rpm
